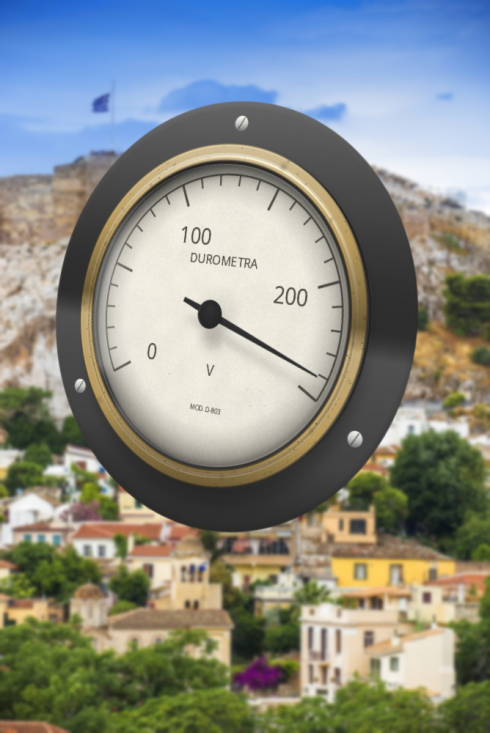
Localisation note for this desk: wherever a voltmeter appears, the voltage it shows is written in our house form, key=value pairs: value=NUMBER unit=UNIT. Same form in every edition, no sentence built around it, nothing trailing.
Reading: value=240 unit=V
